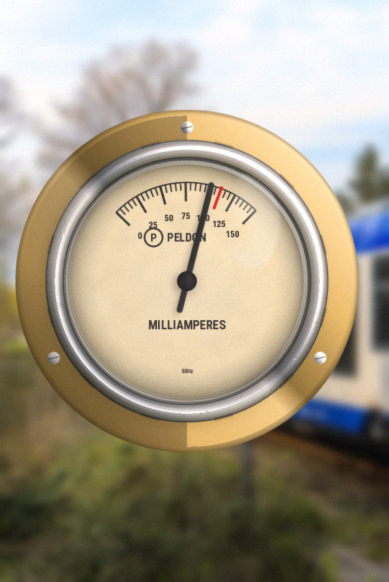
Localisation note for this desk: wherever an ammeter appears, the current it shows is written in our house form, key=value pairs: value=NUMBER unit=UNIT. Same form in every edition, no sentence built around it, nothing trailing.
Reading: value=100 unit=mA
